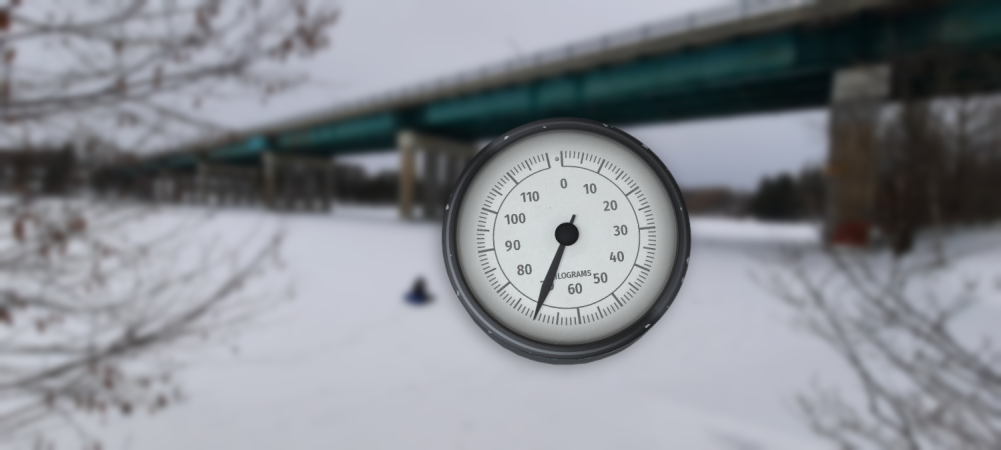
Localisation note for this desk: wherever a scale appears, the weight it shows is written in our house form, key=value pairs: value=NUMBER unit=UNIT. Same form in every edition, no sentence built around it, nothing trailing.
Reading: value=70 unit=kg
